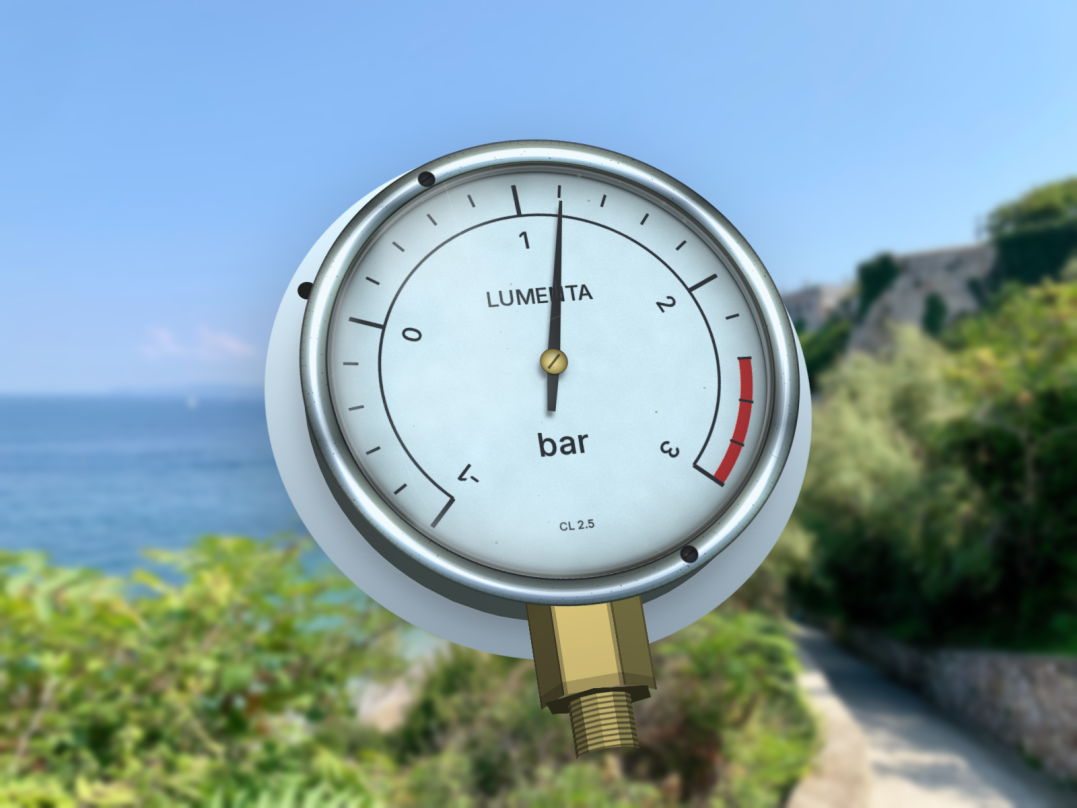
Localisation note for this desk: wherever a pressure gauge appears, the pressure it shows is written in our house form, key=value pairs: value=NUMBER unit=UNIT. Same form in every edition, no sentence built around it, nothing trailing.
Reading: value=1.2 unit=bar
